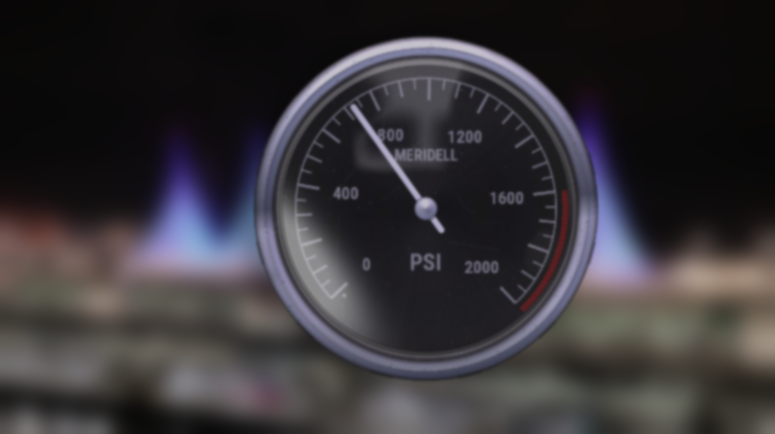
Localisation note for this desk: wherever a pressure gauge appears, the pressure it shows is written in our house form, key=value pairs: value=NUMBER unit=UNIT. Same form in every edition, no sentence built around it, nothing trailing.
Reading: value=725 unit=psi
